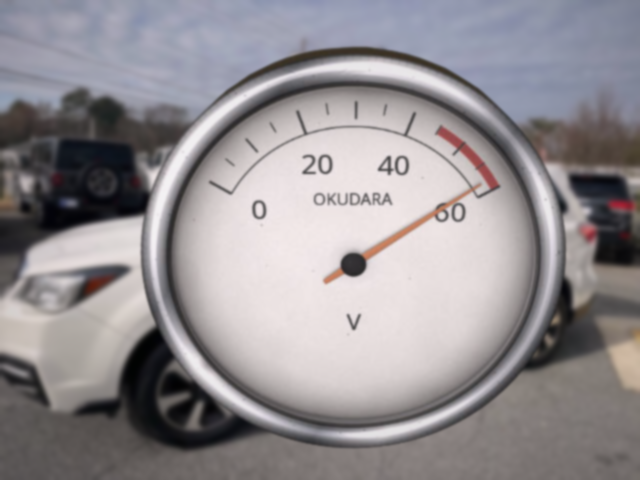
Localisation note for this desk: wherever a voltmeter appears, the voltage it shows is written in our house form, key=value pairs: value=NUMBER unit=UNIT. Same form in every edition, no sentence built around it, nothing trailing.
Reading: value=57.5 unit=V
